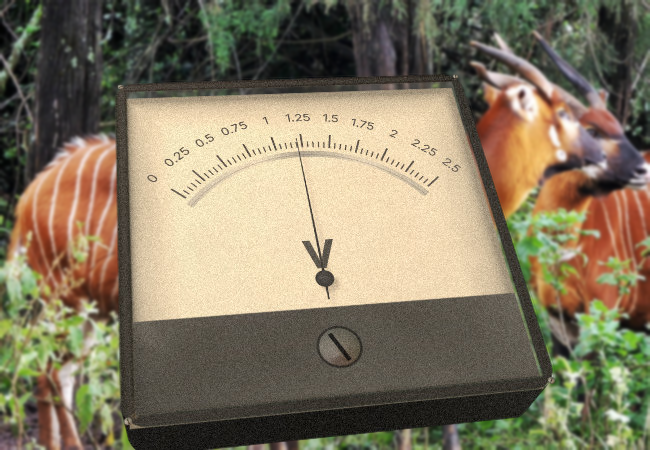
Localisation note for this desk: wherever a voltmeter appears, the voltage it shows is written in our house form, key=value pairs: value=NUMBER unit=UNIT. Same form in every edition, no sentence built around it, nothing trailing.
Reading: value=1.2 unit=V
